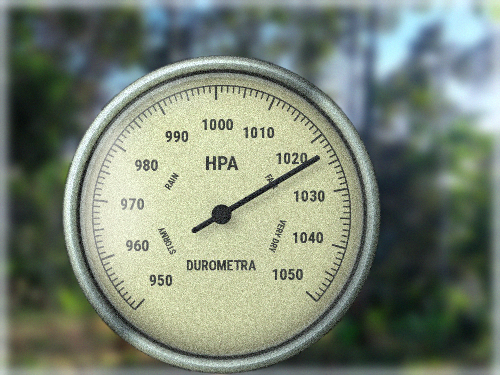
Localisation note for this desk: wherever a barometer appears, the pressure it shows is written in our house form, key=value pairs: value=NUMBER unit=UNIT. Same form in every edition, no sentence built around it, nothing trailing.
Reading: value=1023 unit=hPa
